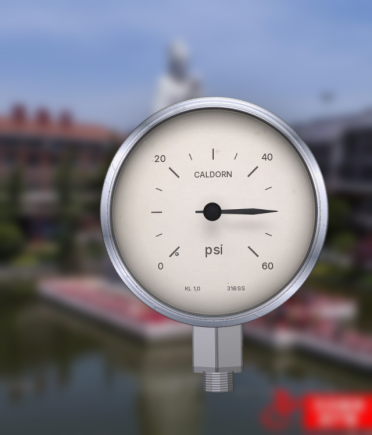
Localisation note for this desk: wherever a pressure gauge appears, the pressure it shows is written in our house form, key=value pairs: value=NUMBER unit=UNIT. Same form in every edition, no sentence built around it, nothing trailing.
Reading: value=50 unit=psi
